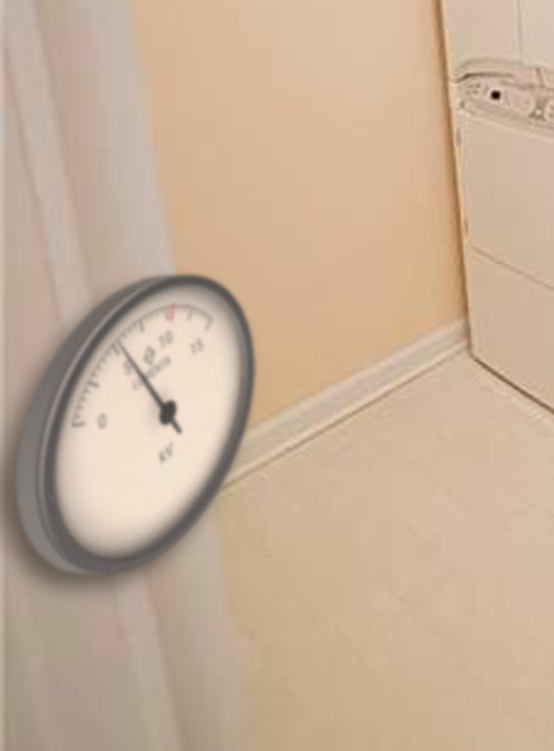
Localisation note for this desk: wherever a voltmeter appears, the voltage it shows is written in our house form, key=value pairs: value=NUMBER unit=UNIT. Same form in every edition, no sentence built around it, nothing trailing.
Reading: value=5 unit=kV
